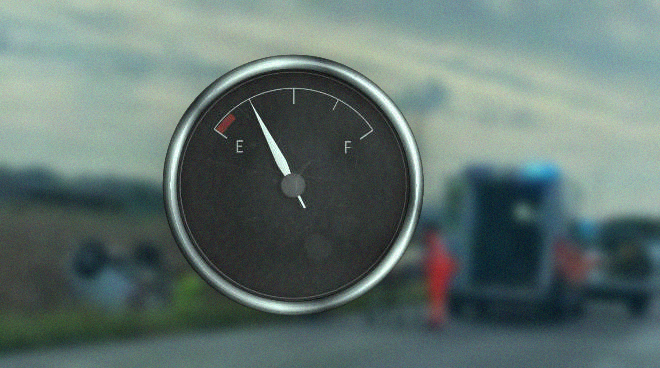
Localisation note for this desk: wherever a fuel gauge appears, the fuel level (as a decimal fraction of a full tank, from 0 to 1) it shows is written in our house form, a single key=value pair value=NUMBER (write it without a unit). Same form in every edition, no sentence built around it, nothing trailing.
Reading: value=0.25
